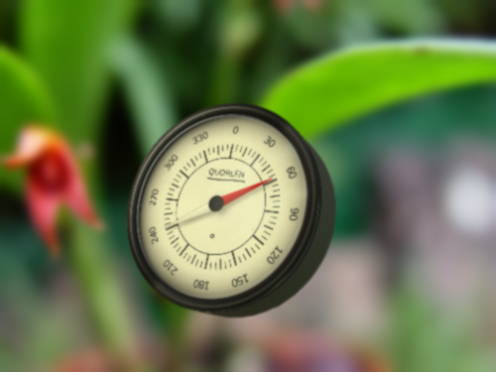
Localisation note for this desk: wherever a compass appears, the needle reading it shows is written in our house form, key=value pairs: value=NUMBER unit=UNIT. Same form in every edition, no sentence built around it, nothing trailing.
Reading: value=60 unit=°
